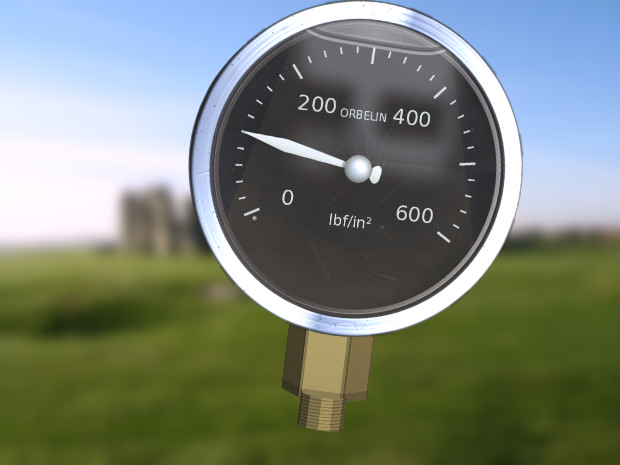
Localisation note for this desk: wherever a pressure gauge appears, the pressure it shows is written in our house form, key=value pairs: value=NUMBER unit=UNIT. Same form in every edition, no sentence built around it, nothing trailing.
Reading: value=100 unit=psi
